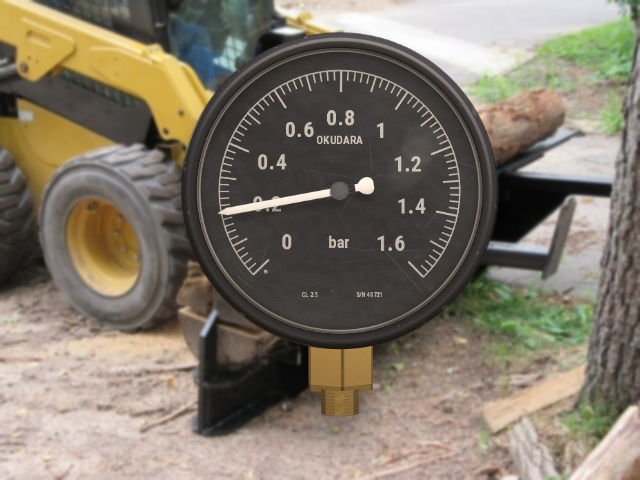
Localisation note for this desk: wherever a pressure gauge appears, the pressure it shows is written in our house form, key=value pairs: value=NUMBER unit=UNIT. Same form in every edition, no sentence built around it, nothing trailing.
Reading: value=0.2 unit=bar
